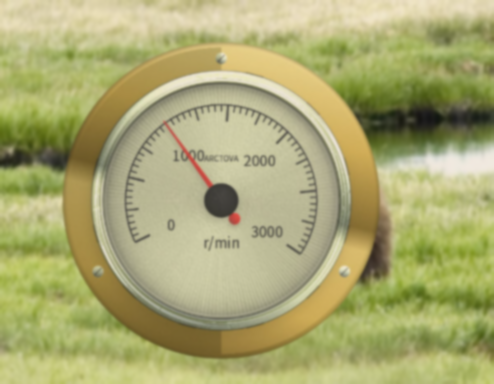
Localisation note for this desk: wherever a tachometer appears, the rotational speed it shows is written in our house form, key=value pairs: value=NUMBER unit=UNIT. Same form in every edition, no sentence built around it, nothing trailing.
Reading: value=1000 unit=rpm
